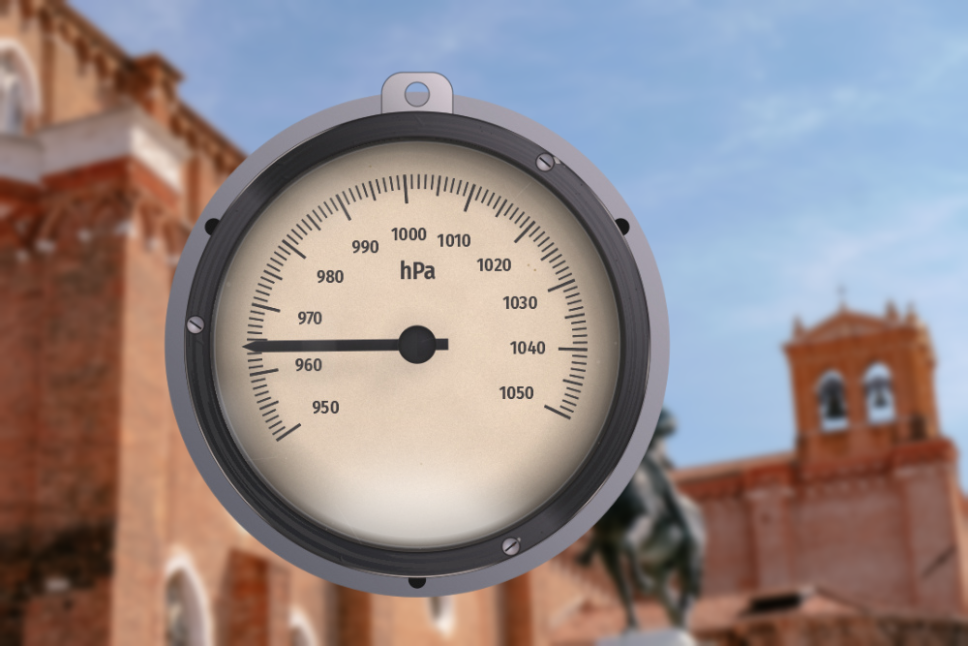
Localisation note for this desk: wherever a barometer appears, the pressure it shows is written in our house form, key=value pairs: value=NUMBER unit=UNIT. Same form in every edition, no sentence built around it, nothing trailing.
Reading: value=964 unit=hPa
